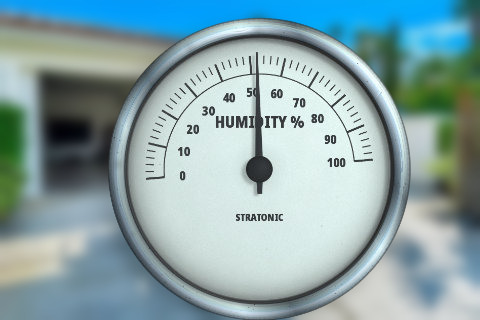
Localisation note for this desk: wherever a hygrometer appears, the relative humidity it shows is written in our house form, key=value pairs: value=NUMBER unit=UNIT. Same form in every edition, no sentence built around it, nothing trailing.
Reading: value=52 unit=%
